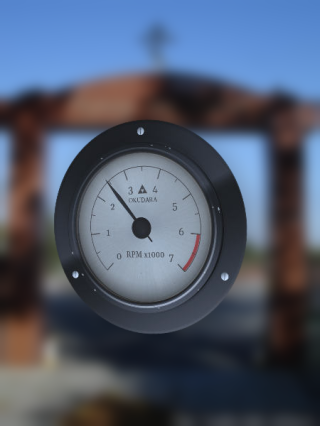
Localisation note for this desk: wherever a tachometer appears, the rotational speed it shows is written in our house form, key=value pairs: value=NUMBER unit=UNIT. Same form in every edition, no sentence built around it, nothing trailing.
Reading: value=2500 unit=rpm
